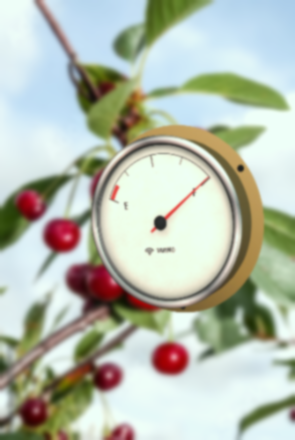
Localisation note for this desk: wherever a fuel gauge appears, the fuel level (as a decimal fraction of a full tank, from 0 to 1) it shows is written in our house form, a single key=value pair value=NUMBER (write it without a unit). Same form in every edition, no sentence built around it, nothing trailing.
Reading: value=1
